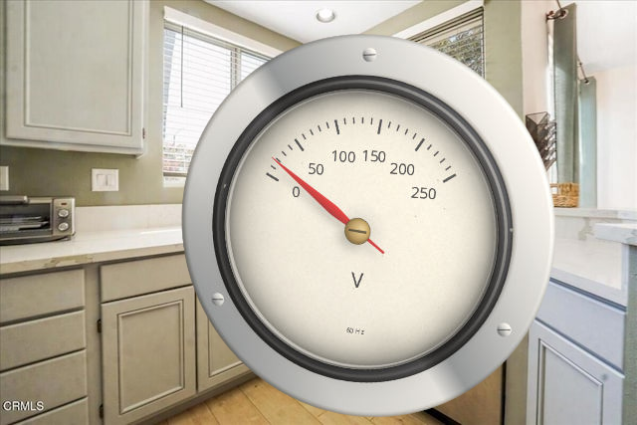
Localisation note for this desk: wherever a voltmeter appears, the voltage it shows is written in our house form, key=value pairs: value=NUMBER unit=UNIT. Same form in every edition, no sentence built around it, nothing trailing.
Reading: value=20 unit=V
